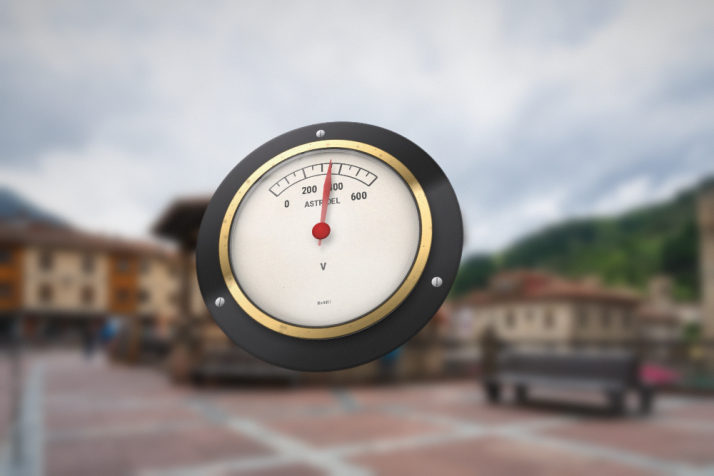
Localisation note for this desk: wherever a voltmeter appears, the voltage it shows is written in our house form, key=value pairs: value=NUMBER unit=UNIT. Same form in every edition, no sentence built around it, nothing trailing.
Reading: value=350 unit=V
